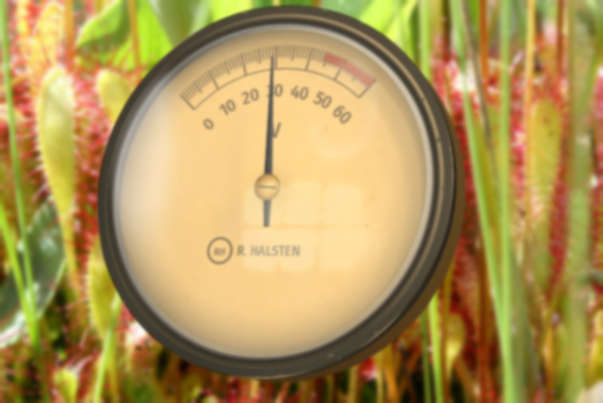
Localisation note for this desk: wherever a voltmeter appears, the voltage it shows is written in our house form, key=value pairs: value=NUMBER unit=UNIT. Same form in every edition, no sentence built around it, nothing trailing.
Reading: value=30 unit=V
